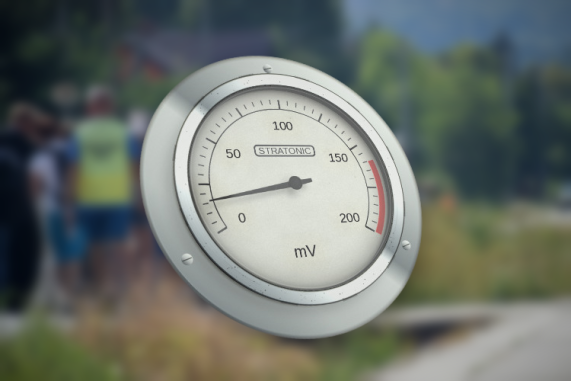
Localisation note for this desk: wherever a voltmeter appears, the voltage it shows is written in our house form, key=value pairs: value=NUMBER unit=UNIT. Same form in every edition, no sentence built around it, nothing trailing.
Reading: value=15 unit=mV
